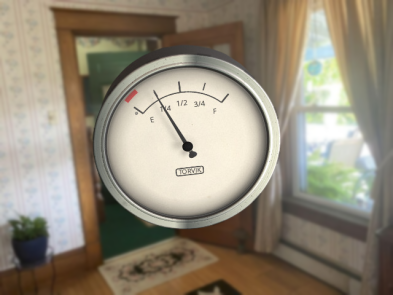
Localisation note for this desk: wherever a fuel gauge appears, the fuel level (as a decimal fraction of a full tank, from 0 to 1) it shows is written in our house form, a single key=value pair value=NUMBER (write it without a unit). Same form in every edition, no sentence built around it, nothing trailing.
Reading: value=0.25
